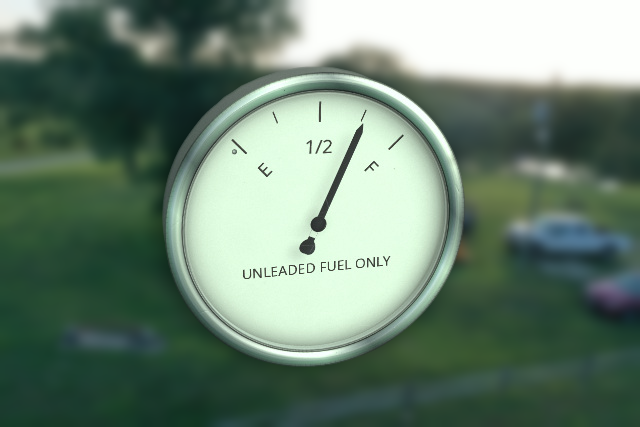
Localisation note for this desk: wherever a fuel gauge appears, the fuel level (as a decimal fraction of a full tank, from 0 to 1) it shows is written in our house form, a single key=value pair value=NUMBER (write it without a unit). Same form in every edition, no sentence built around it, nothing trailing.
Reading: value=0.75
